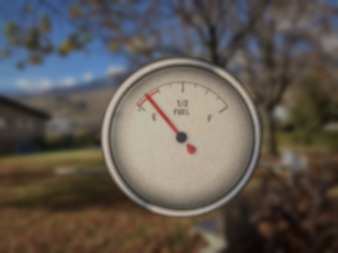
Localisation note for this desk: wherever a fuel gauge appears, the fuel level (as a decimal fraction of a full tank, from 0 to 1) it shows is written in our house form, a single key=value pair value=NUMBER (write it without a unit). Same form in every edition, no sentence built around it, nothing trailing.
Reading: value=0.125
